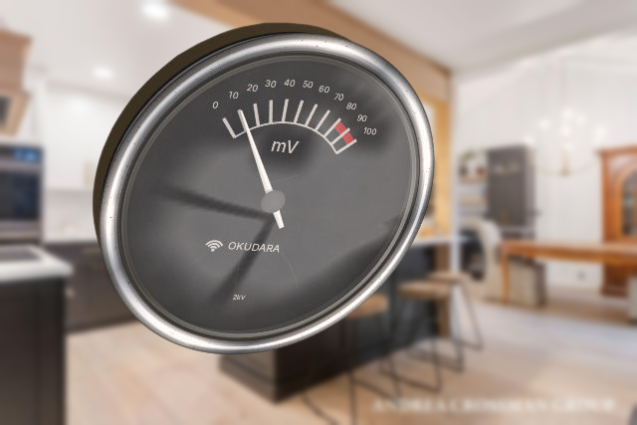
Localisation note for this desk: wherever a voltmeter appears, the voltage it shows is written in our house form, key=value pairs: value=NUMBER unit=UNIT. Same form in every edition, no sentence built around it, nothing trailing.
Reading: value=10 unit=mV
